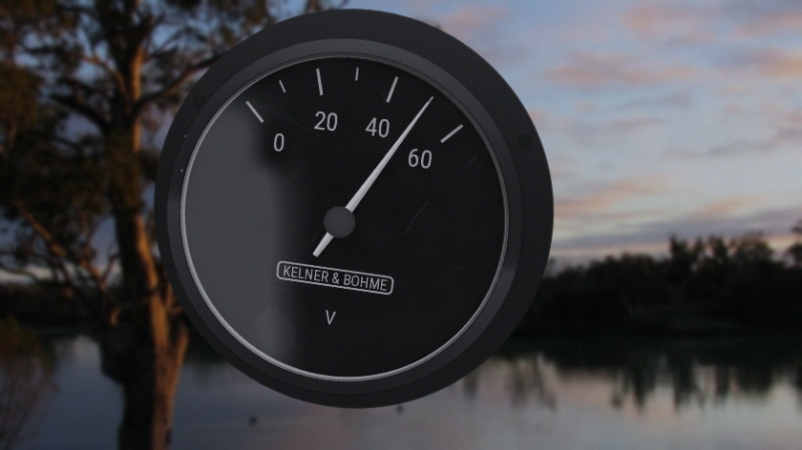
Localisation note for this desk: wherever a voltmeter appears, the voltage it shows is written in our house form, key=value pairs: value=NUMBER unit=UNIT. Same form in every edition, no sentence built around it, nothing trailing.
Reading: value=50 unit=V
